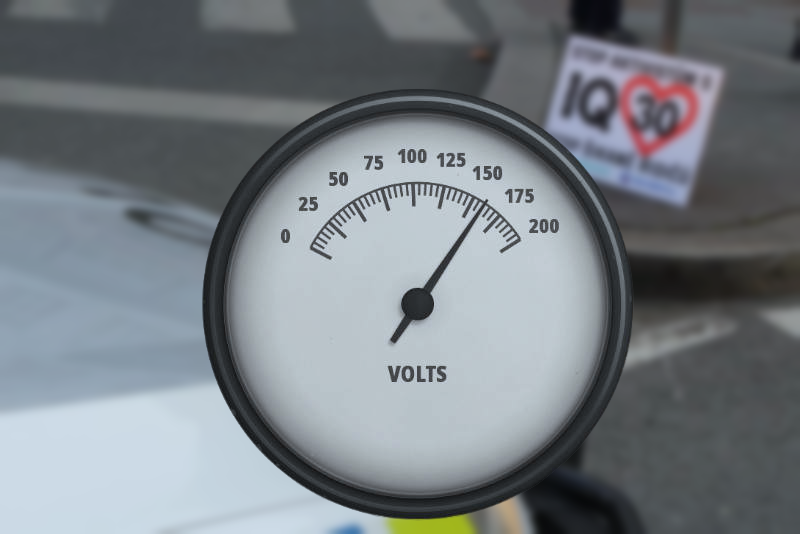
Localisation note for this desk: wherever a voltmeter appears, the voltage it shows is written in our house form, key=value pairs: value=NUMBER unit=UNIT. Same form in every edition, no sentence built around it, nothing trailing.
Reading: value=160 unit=V
